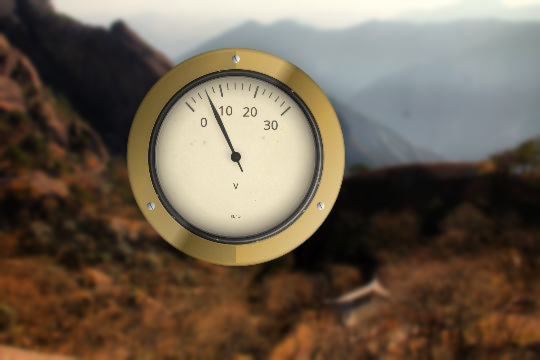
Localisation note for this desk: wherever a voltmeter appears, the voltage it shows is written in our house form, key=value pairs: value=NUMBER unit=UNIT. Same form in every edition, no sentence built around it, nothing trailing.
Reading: value=6 unit=V
